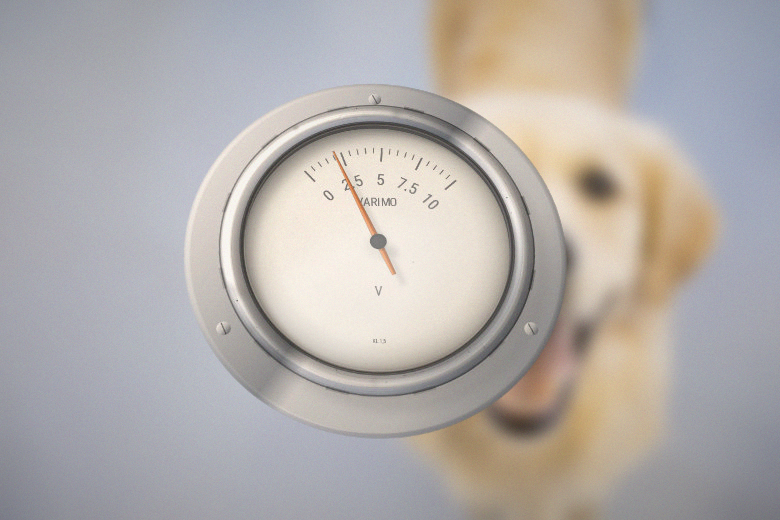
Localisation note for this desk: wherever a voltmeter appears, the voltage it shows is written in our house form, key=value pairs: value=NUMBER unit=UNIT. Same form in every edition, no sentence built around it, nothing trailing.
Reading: value=2 unit=V
